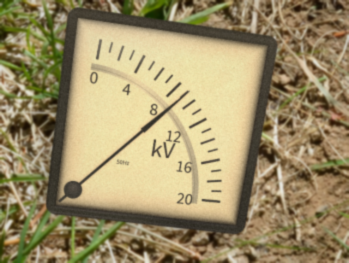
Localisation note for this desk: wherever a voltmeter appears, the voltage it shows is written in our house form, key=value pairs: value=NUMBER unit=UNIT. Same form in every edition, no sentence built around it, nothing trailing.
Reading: value=9 unit=kV
